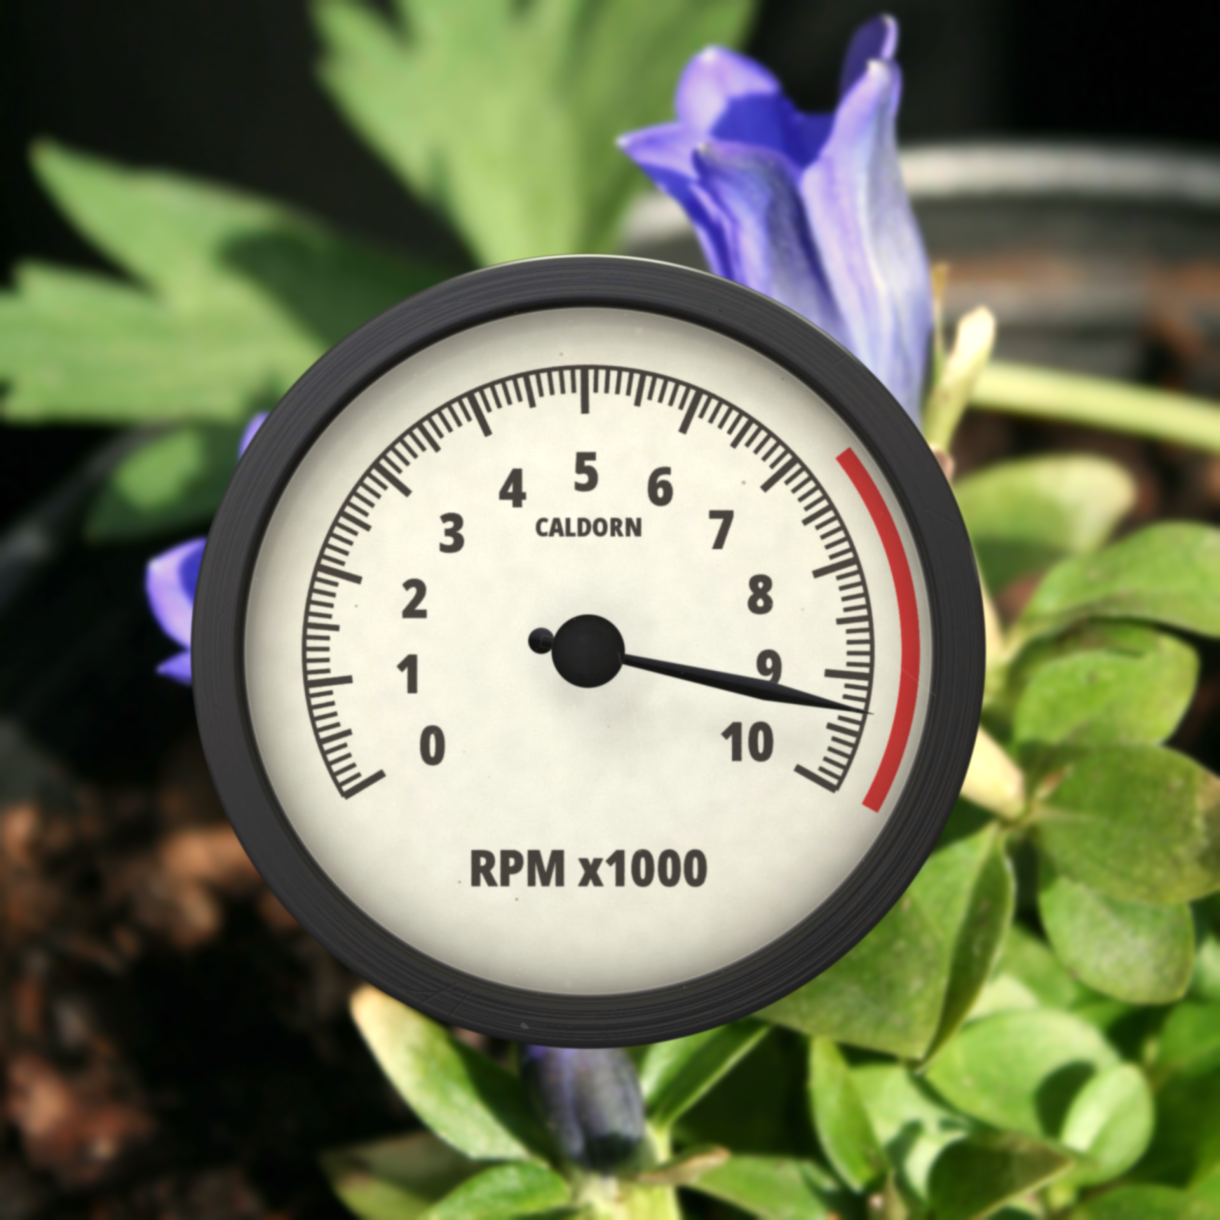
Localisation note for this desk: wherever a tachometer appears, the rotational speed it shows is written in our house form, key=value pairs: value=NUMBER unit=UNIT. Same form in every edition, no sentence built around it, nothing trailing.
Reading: value=9300 unit=rpm
